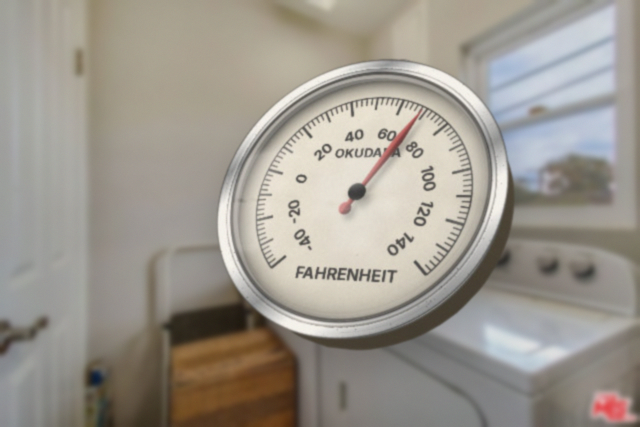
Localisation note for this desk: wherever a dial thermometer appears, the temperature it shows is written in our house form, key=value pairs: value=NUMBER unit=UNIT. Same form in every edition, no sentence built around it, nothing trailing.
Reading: value=70 unit=°F
